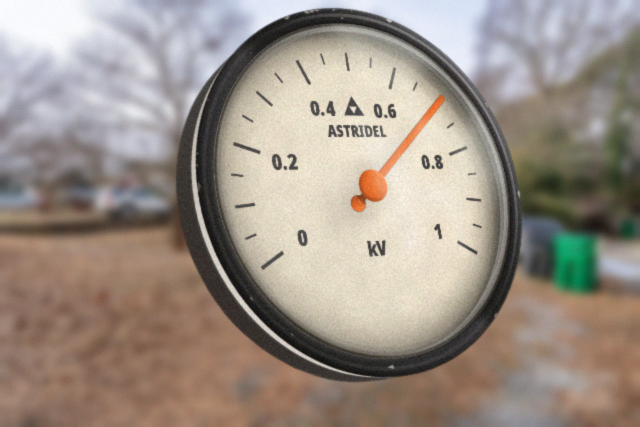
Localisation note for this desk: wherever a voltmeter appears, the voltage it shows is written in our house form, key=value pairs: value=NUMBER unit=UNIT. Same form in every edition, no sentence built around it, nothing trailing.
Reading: value=0.7 unit=kV
